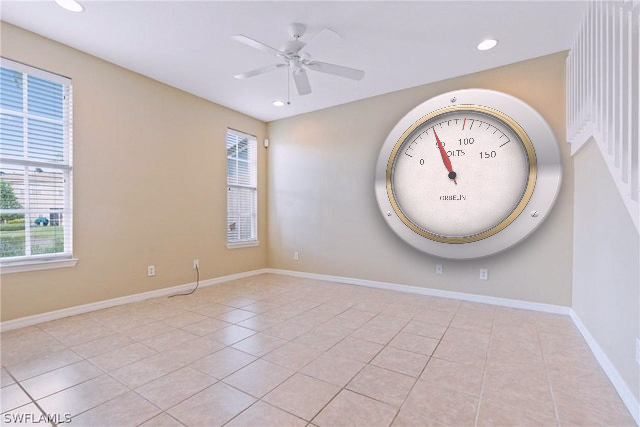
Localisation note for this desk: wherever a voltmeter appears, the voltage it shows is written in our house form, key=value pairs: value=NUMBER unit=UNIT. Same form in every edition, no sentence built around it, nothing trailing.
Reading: value=50 unit=V
